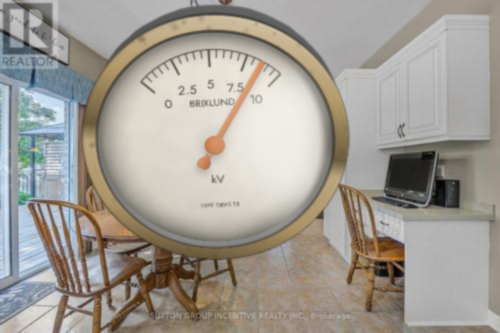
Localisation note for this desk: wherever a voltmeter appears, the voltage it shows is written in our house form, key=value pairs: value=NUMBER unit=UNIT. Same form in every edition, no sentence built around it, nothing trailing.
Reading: value=8.5 unit=kV
